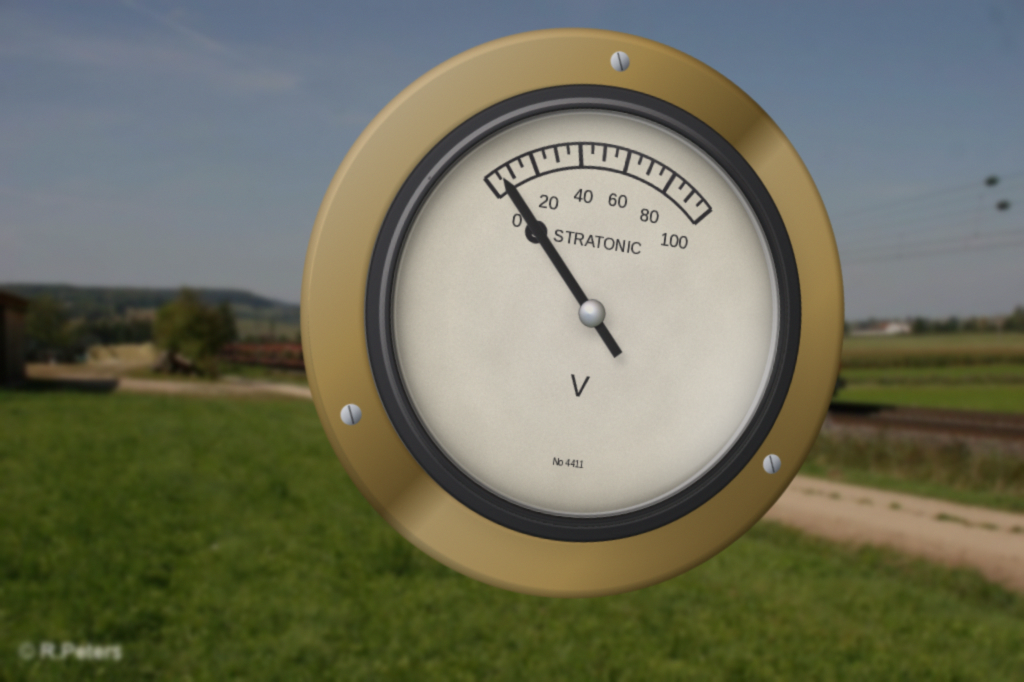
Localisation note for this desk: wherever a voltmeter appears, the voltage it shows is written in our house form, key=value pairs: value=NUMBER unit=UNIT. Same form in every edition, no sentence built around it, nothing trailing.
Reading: value=5 unit=V
